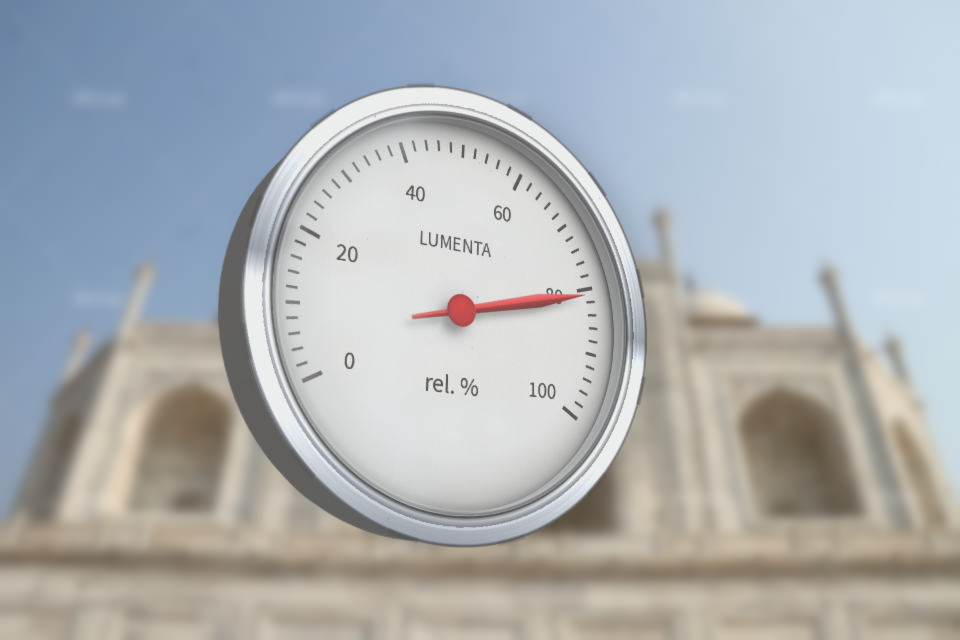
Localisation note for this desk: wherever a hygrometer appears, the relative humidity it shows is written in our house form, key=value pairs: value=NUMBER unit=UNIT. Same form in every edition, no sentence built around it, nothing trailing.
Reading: value=81 unit=%
